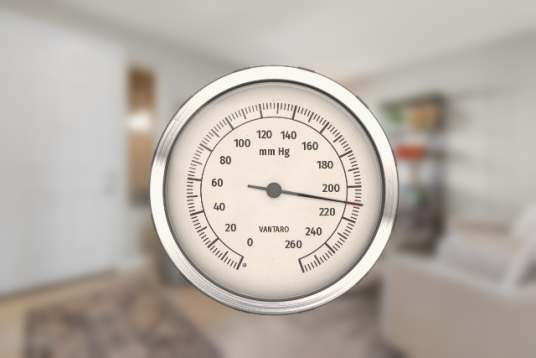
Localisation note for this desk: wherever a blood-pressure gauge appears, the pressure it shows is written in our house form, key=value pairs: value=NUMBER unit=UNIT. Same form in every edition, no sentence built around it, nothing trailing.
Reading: value=210 unit=mmHg
